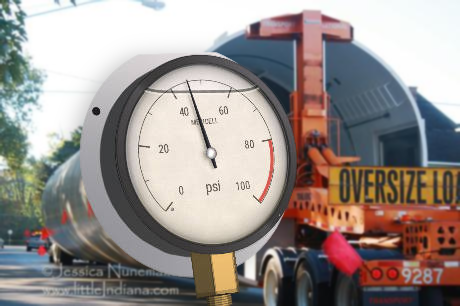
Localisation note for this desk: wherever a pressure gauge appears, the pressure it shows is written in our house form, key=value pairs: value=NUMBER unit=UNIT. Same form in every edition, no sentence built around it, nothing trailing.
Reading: value=45 unit=psi
